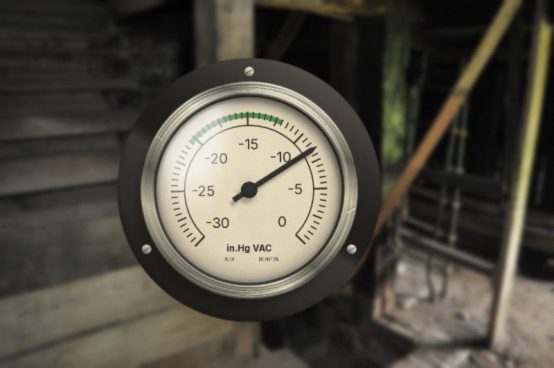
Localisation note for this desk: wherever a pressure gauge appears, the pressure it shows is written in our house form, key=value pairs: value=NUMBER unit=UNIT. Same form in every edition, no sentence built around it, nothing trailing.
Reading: value=-8.5 unit=inHg
